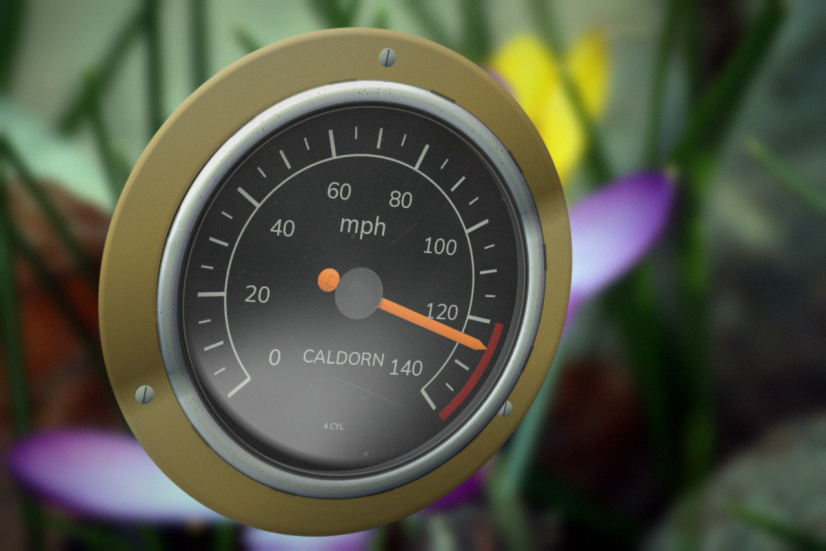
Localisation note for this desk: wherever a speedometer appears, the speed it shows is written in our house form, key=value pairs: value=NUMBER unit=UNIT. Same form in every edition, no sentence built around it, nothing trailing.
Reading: value=125 unit=mph
